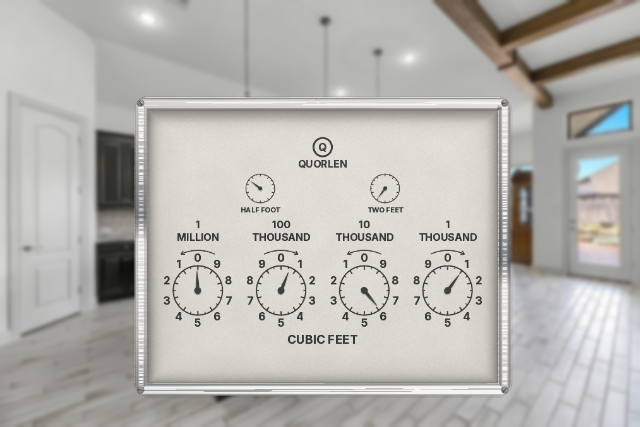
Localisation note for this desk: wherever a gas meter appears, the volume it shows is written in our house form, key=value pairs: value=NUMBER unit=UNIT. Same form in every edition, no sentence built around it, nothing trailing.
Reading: value=6100 unit=ft³
